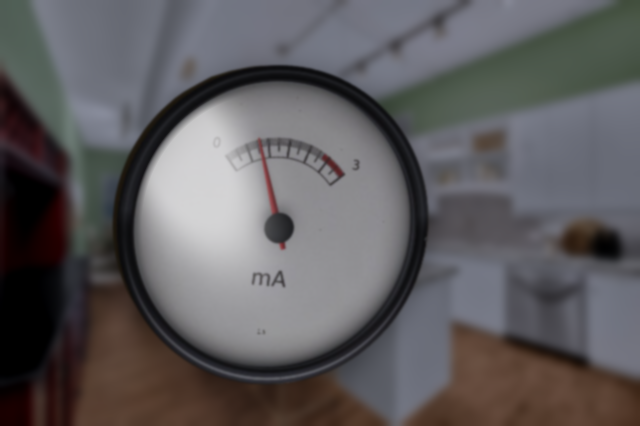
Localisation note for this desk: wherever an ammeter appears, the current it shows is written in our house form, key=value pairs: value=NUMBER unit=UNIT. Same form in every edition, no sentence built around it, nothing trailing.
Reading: value=0.75 unit=mA
